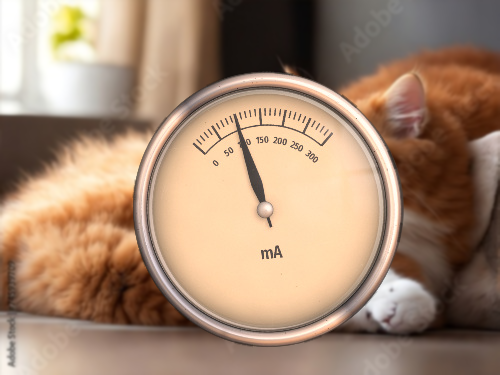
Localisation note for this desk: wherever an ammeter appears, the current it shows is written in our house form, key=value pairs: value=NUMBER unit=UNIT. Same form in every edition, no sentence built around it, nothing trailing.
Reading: value=100 unit=mA
